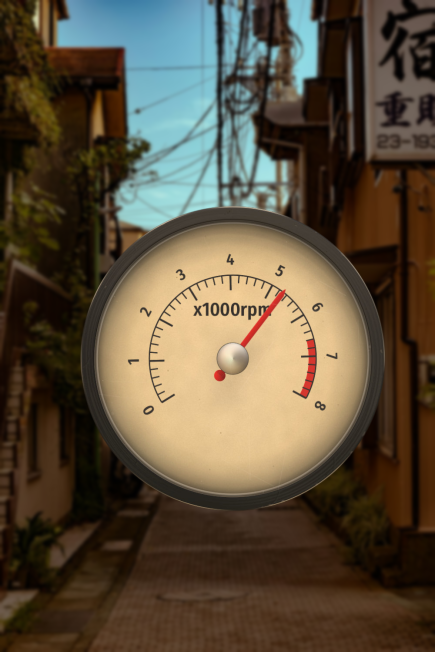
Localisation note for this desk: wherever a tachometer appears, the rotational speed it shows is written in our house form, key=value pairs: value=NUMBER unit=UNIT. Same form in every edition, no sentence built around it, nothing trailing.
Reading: value=5300 unit=rpm
